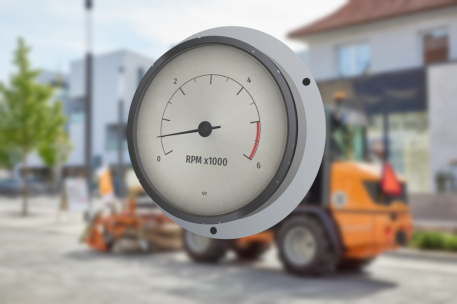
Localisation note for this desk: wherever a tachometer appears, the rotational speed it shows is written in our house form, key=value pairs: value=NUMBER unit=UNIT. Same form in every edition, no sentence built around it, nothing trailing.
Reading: value=500 unit=rpm
